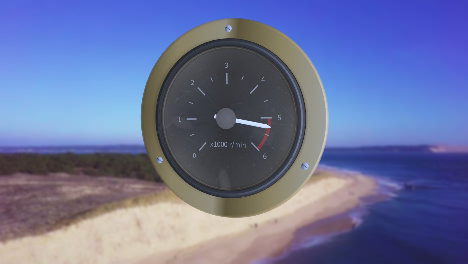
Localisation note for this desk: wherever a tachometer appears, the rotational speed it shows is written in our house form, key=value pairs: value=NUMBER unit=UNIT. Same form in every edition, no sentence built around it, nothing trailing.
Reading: value=5250 unit=rpm
